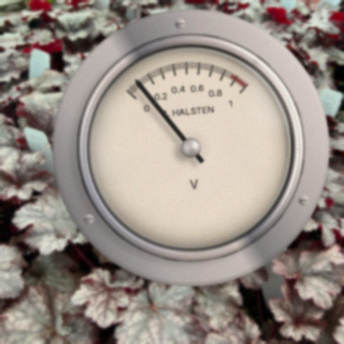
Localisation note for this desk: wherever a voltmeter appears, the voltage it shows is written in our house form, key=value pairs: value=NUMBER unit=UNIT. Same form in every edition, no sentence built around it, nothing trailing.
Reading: value=0.1 unit=V
